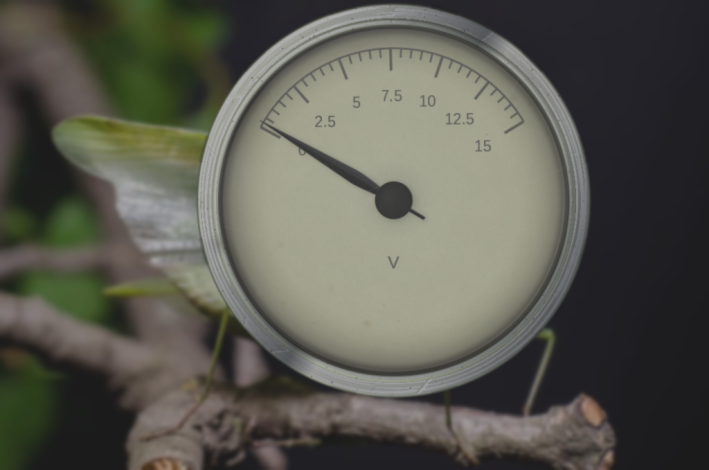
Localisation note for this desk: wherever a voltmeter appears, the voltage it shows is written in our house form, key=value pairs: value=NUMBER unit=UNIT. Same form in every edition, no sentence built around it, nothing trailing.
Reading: value=0.25 unit=V
